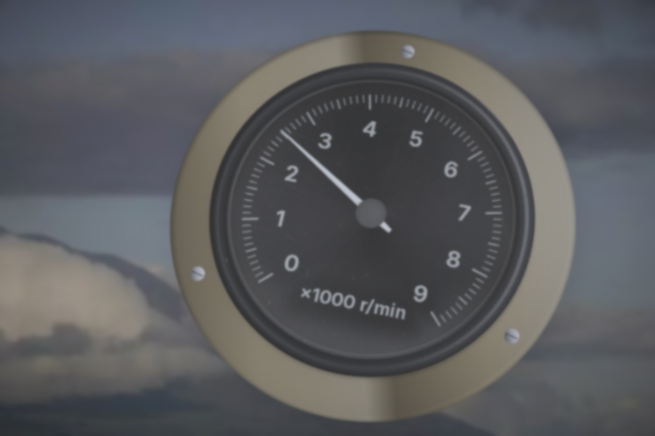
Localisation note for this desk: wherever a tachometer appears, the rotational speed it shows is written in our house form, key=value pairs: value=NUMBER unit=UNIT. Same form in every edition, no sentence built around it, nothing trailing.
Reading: value=2500 unit=rpm
